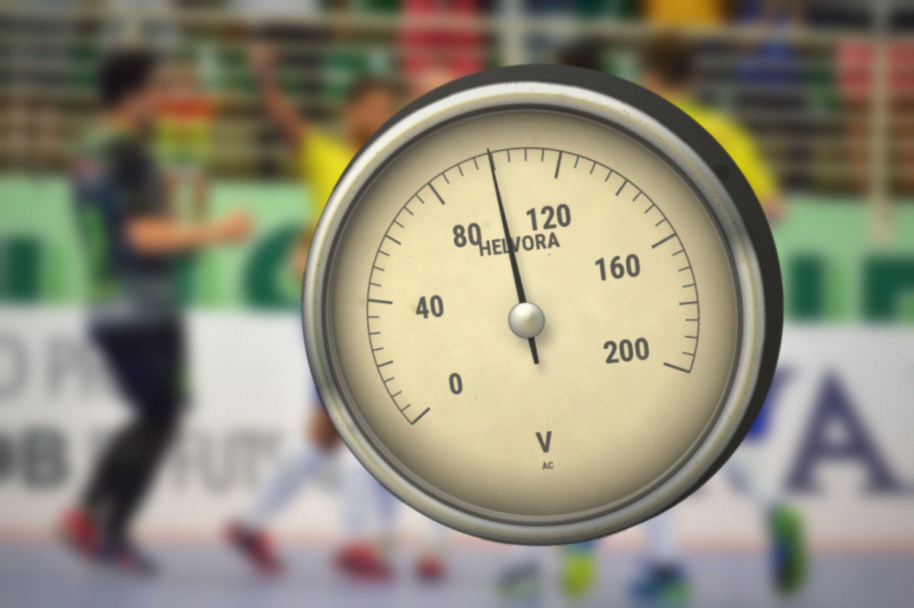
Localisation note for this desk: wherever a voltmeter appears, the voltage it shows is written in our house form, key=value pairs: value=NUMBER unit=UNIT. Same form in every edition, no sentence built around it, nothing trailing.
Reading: value=100 unit=V
